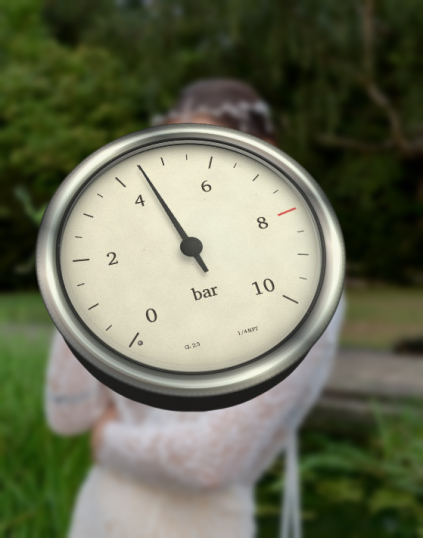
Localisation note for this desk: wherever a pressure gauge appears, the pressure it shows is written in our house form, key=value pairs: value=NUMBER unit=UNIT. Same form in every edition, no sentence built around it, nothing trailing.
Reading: value=4.5 unit=bar
